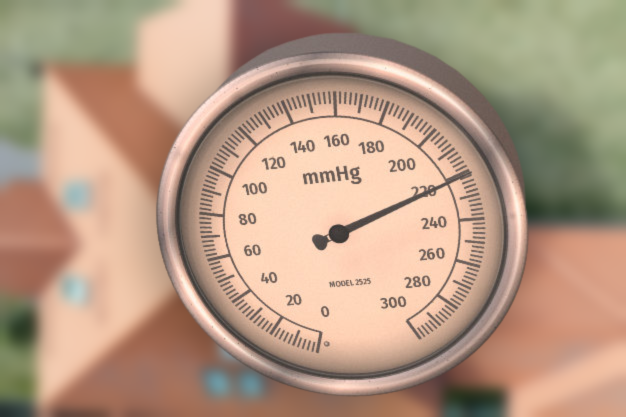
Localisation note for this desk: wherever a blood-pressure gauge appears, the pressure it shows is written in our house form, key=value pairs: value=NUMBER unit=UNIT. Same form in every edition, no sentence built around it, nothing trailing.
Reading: value=220 unit=mmHg
